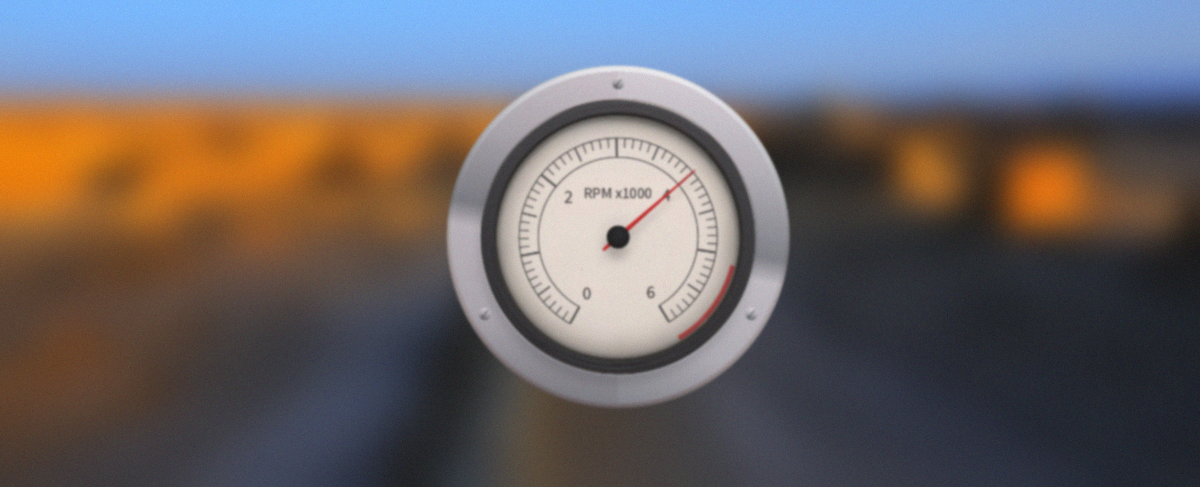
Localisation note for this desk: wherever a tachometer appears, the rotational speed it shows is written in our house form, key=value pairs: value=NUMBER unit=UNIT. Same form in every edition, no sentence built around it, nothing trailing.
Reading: value=4000 unit=rpm
